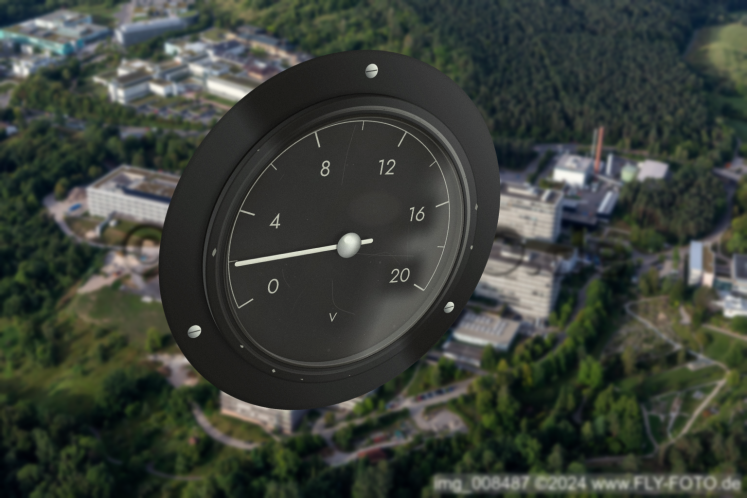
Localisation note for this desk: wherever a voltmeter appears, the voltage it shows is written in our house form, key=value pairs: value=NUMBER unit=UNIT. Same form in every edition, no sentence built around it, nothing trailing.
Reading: value=2 unit=V
